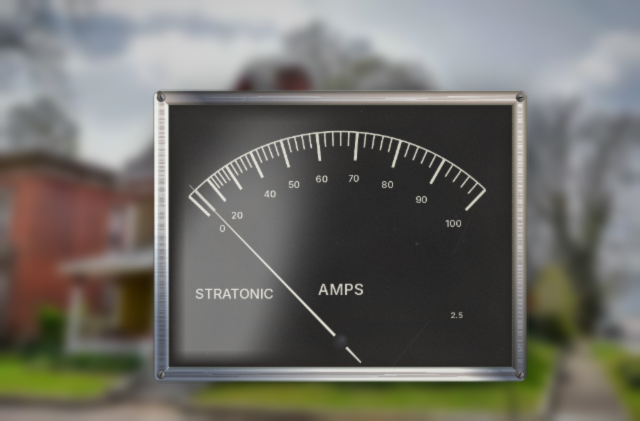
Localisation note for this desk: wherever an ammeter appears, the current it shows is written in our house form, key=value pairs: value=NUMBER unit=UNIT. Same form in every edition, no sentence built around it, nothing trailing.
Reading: value=10 unit=A
